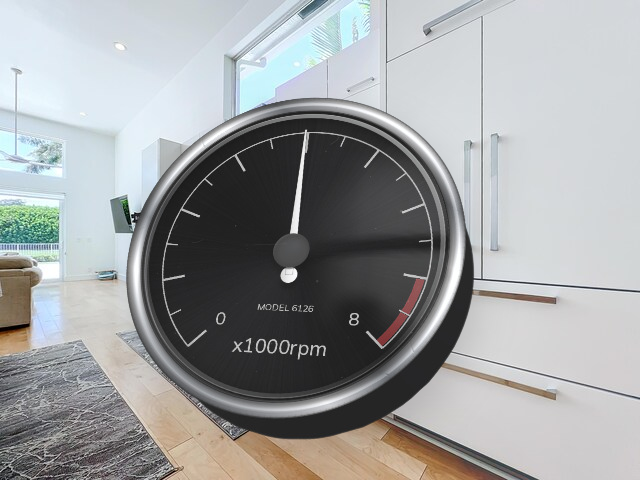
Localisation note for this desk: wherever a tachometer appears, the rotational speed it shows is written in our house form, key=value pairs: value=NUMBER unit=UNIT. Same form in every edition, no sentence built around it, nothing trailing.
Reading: value=4000 unit=rpm
